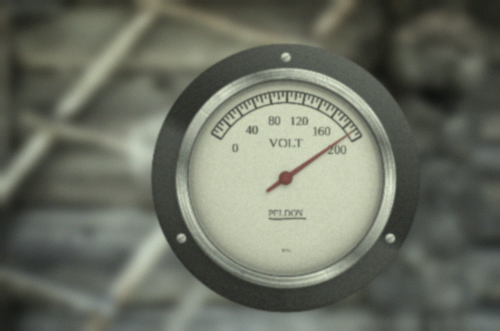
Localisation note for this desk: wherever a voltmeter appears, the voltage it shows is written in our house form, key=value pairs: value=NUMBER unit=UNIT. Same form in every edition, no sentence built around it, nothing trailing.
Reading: value=190 unit=V
